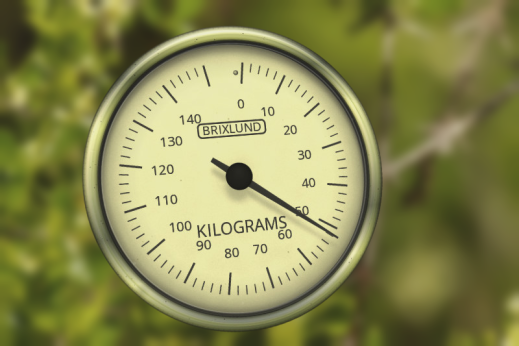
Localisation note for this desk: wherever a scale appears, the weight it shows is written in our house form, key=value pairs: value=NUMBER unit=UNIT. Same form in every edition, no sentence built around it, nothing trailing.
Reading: value=52 unit=kg
